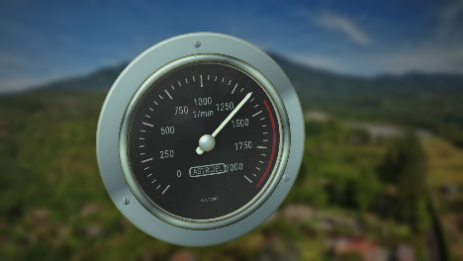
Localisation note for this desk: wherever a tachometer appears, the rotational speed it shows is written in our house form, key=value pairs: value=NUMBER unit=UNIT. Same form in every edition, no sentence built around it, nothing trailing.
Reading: value=1350 unit=rpm
